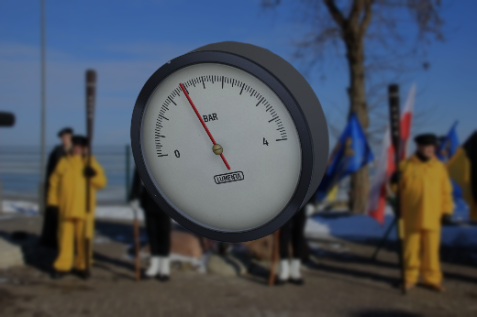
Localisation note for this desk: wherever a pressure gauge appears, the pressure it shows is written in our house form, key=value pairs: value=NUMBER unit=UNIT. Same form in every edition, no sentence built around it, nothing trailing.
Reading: value=1.6 unit=bar
